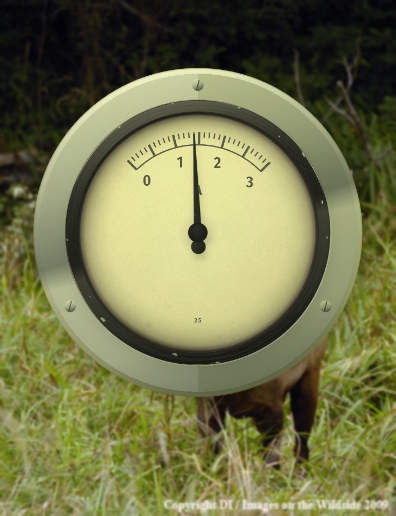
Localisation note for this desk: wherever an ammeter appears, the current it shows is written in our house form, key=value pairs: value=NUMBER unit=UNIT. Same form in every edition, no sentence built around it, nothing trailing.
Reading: value=1.4 unit=A
